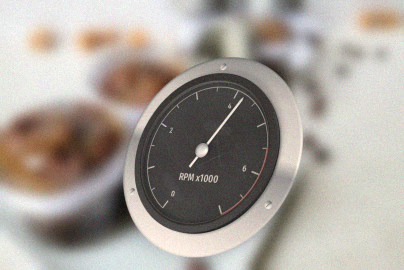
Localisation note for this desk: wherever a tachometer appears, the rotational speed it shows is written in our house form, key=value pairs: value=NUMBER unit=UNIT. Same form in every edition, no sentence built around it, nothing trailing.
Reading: value=4250 unit=rpm
